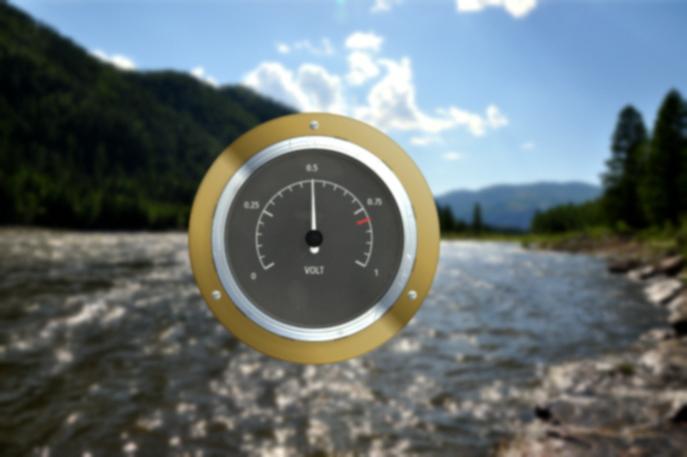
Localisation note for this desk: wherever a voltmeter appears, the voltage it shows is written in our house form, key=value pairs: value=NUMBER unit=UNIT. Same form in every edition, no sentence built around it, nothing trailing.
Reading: value=0.5 unit=V
